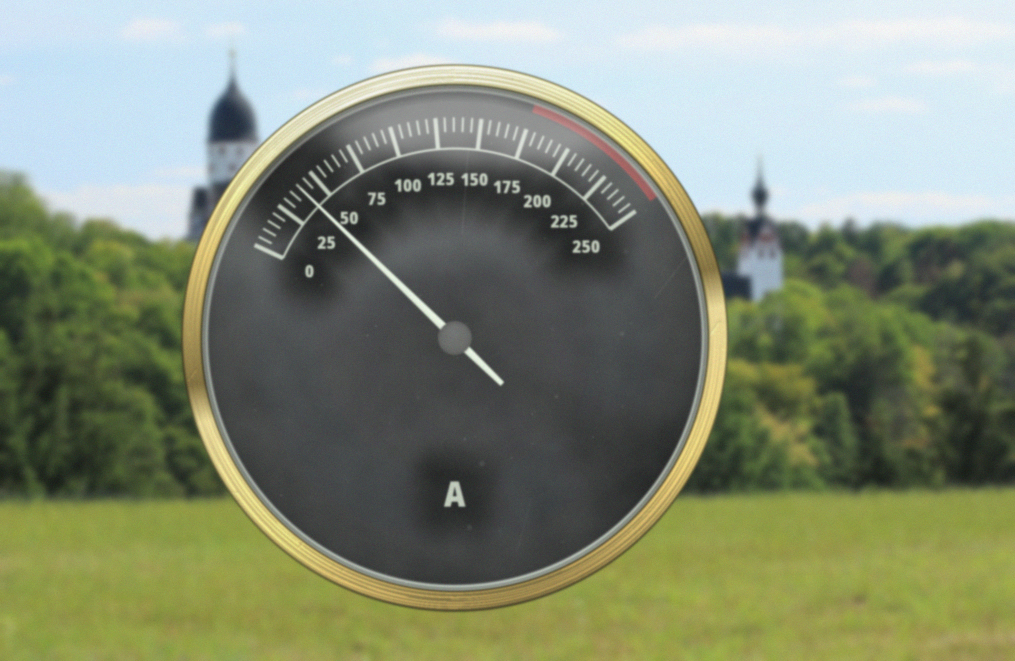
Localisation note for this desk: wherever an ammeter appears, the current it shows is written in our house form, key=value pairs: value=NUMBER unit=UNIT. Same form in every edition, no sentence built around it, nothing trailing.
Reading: value=40 unit=A
